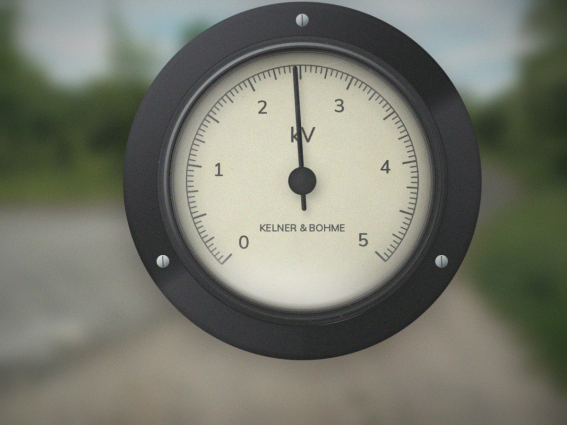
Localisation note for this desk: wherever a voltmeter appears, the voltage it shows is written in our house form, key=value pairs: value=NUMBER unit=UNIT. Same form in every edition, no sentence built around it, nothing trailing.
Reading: value=2.45 unit=kV
